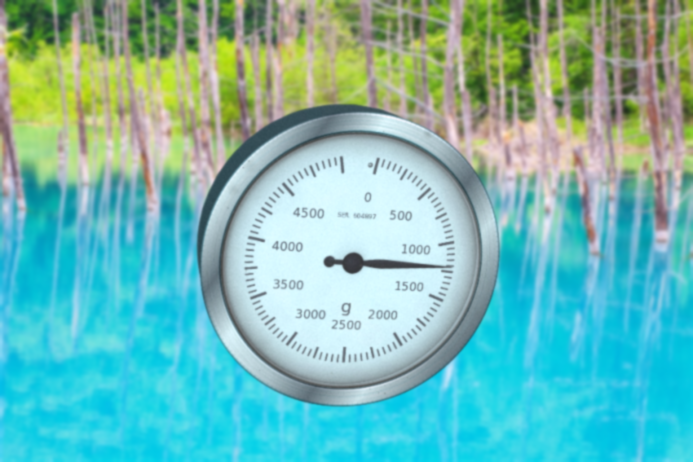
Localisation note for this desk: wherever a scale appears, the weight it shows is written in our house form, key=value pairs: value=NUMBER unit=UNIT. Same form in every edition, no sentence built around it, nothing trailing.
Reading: value=1200 unit=g
